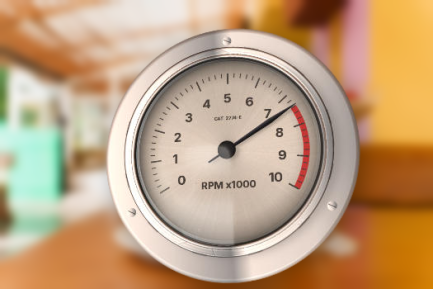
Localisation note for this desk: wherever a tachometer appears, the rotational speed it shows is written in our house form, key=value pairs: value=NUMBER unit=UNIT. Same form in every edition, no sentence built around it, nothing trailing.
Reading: value=7400 unit=rpm
